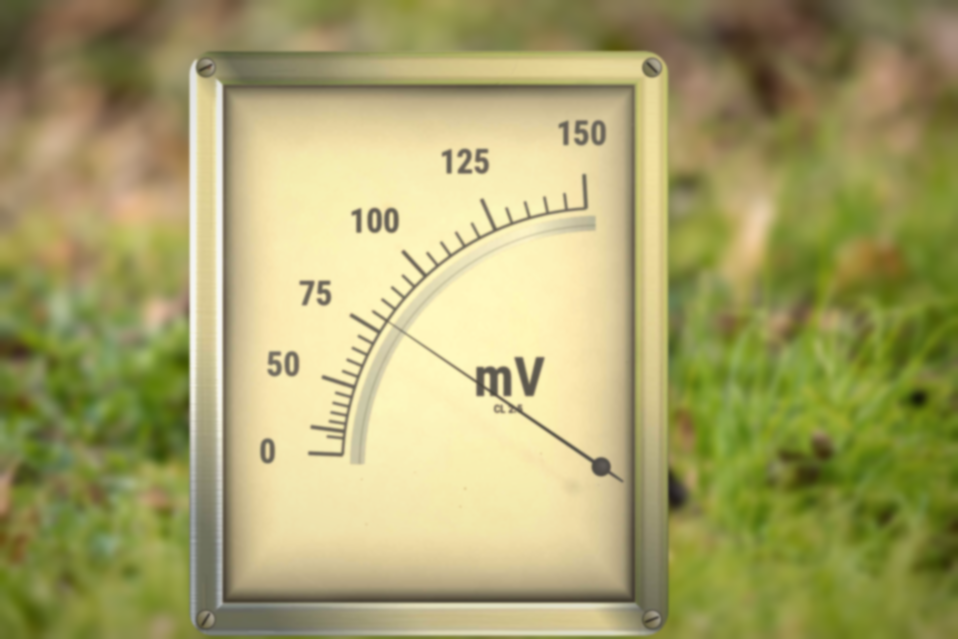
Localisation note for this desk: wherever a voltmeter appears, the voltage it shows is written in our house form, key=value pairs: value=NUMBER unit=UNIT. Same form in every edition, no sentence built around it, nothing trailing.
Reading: value=80 unit=mV
